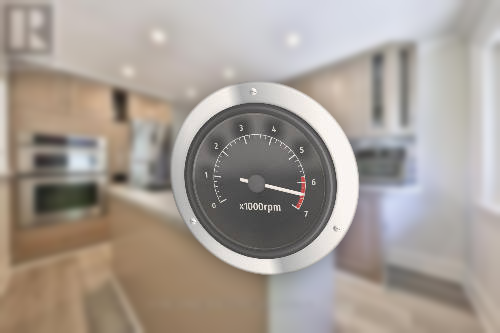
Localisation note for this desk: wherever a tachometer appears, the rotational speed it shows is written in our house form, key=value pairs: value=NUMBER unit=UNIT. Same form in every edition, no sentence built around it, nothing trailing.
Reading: value=6400 unit=rpm
